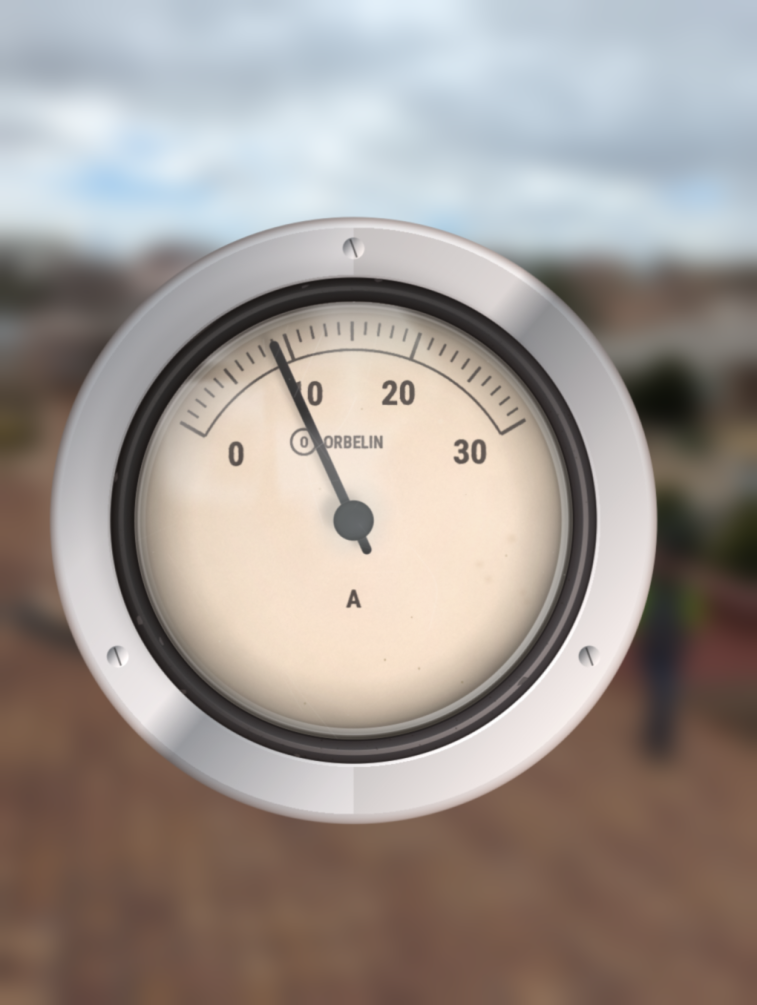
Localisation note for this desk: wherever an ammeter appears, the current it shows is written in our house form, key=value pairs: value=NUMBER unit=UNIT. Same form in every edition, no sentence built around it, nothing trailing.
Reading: value=9 unit=A
